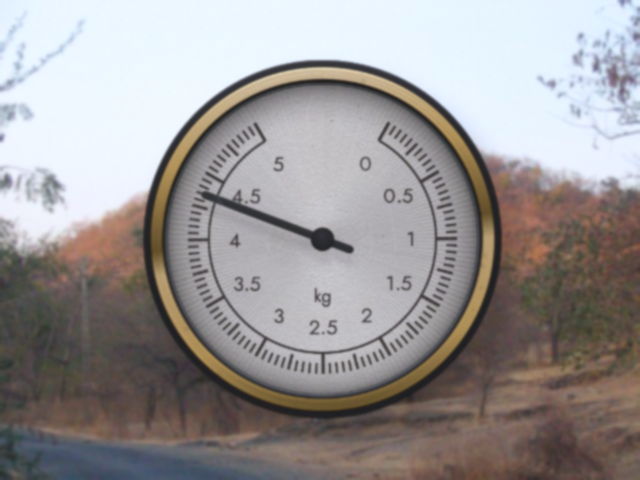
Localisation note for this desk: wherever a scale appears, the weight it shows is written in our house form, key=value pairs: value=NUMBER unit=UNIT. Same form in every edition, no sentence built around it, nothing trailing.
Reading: value=4.35 unit=kg
